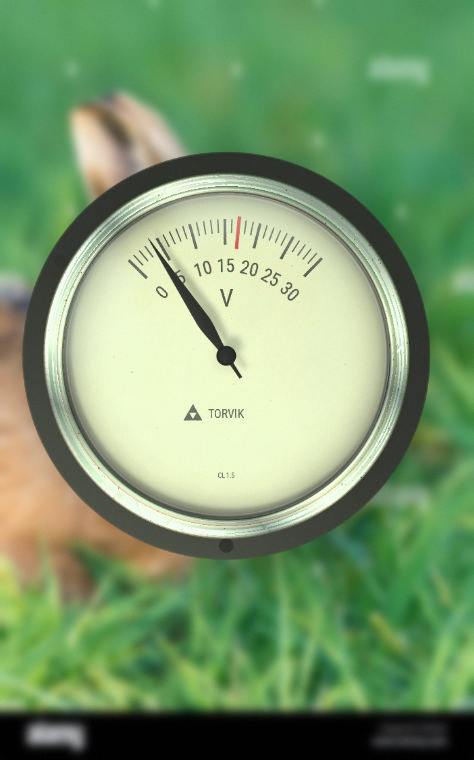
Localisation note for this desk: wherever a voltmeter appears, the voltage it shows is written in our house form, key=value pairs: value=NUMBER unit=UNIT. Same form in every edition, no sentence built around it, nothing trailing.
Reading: value=4 unit=V
